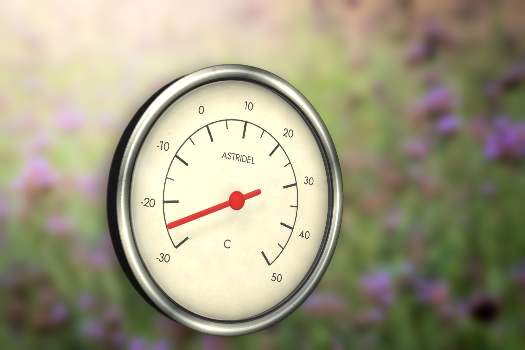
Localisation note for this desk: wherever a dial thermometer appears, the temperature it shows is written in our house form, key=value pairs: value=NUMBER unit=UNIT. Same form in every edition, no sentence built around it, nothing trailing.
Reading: value=-25 unit=°C
